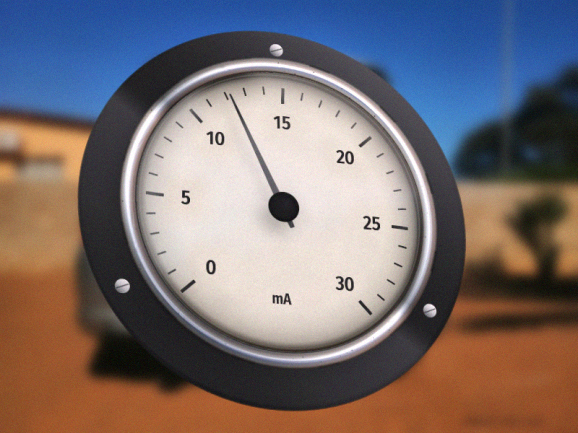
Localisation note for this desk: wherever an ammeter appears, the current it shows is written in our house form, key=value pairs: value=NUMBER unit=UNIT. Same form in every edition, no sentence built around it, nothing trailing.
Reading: value=12 unit=mA
